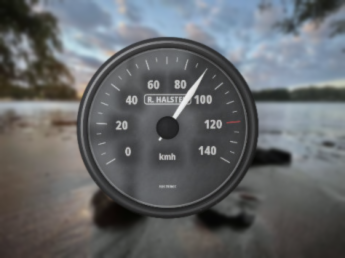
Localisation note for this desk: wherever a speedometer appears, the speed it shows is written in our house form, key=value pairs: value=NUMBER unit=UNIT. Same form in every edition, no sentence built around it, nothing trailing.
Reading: value=90 unit=km/h
